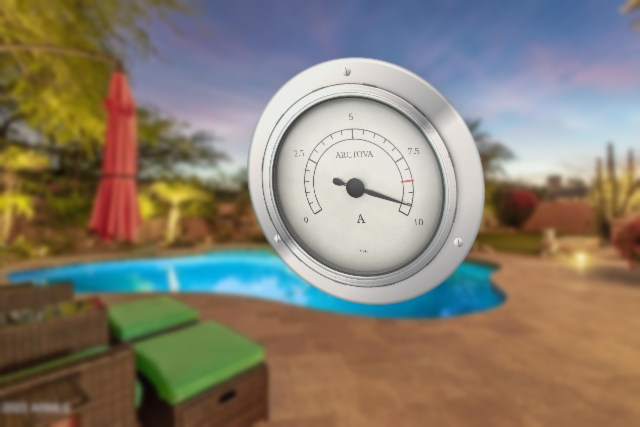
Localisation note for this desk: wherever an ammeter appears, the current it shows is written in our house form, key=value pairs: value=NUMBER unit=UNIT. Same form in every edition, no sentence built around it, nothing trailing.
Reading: value=9.5 unit=A
